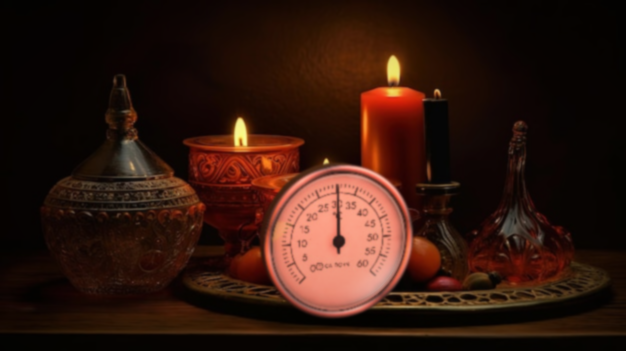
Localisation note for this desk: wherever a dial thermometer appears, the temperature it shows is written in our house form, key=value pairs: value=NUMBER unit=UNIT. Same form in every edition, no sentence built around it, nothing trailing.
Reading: value=30 unit=°C
